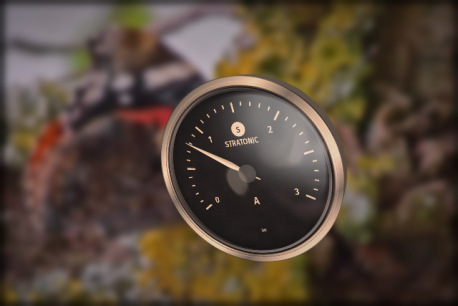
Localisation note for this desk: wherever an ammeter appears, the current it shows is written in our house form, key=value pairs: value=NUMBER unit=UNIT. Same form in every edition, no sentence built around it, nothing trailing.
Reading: value=0.8 unit=A
